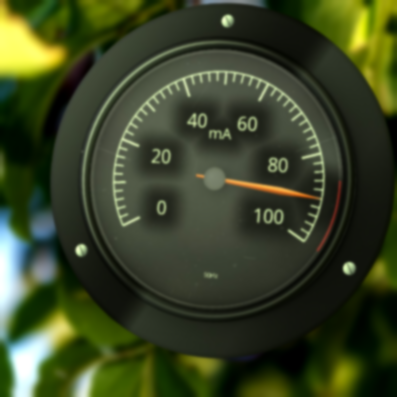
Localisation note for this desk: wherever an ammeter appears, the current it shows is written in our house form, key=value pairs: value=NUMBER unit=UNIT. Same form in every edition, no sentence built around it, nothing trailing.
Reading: value=90 unit=mA
